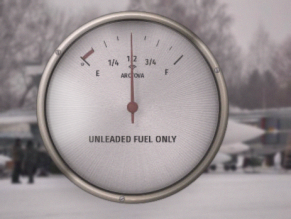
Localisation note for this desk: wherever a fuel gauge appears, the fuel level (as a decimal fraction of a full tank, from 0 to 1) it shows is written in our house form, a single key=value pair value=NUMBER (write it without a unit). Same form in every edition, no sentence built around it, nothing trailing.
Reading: value=0.5
